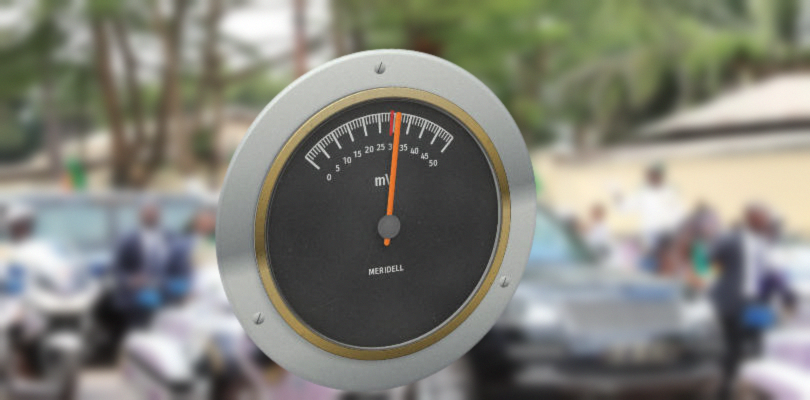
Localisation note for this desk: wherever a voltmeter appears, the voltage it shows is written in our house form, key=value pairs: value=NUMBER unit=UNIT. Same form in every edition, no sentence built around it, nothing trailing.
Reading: value=30 unit=mV
